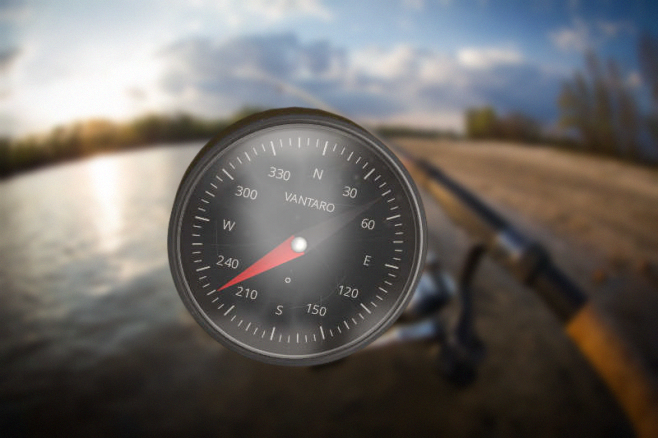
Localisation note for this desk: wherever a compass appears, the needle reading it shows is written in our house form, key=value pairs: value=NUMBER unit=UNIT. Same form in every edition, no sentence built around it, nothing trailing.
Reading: value=225 unit=°
